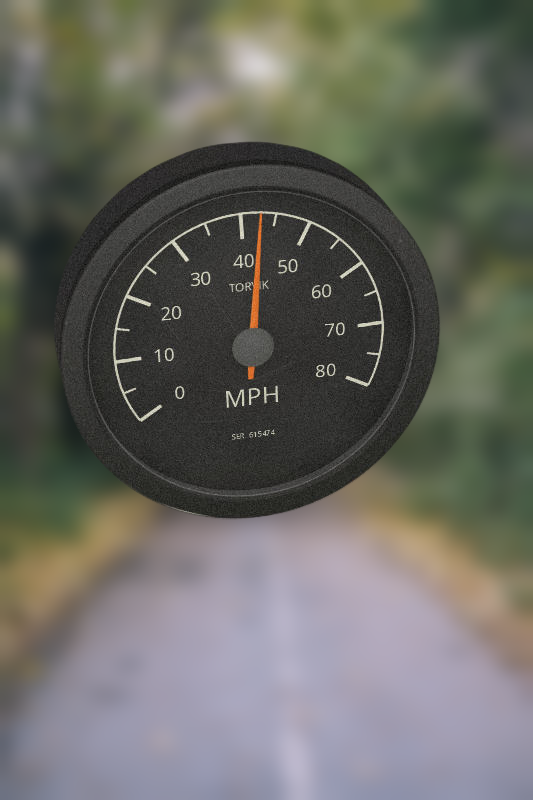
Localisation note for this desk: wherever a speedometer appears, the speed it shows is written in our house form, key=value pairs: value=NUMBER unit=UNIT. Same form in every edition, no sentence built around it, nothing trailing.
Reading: value=42.5 unit=mph
